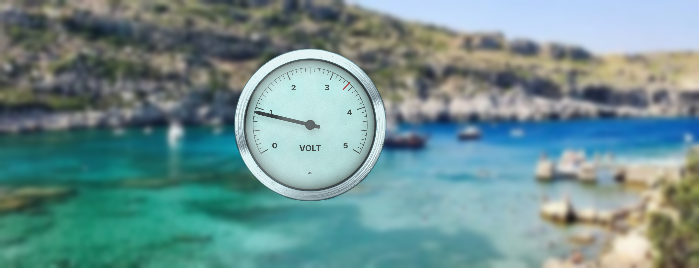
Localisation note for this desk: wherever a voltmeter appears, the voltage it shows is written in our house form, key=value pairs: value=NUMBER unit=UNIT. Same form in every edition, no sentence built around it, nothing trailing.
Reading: value=0.9 unit=V
